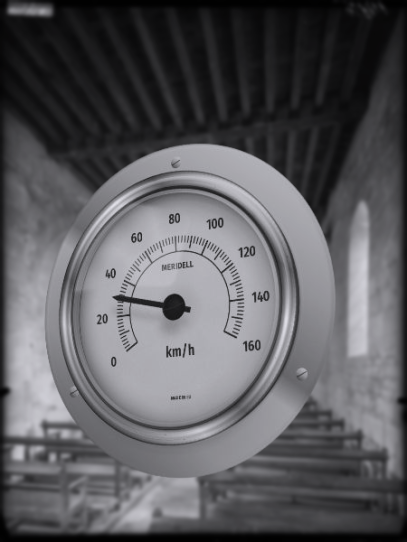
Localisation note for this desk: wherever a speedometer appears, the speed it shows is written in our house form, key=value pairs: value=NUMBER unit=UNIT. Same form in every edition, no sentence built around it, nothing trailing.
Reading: value=30 unit=km/h
